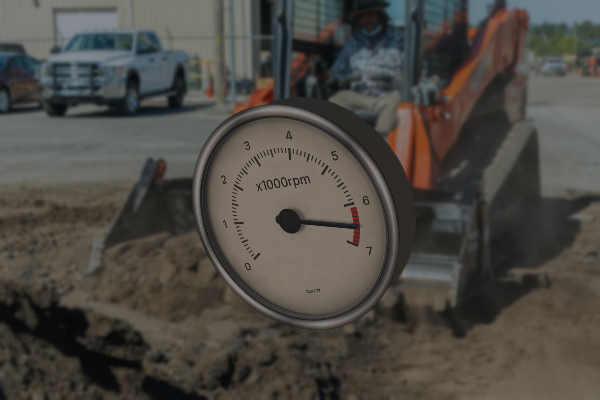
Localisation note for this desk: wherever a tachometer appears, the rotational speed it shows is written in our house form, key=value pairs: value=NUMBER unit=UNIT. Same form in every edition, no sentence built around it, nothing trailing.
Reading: value=6500 unit=rpm
